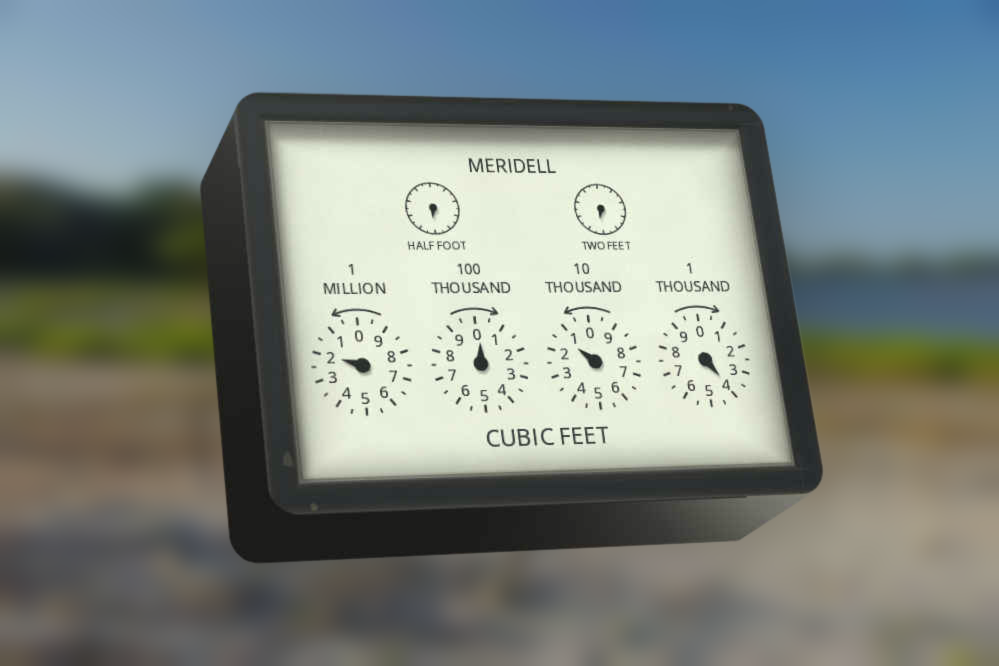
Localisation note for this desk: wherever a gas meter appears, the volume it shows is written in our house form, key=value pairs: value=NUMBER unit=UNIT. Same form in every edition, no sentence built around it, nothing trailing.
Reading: value=201400 unit=ft³
